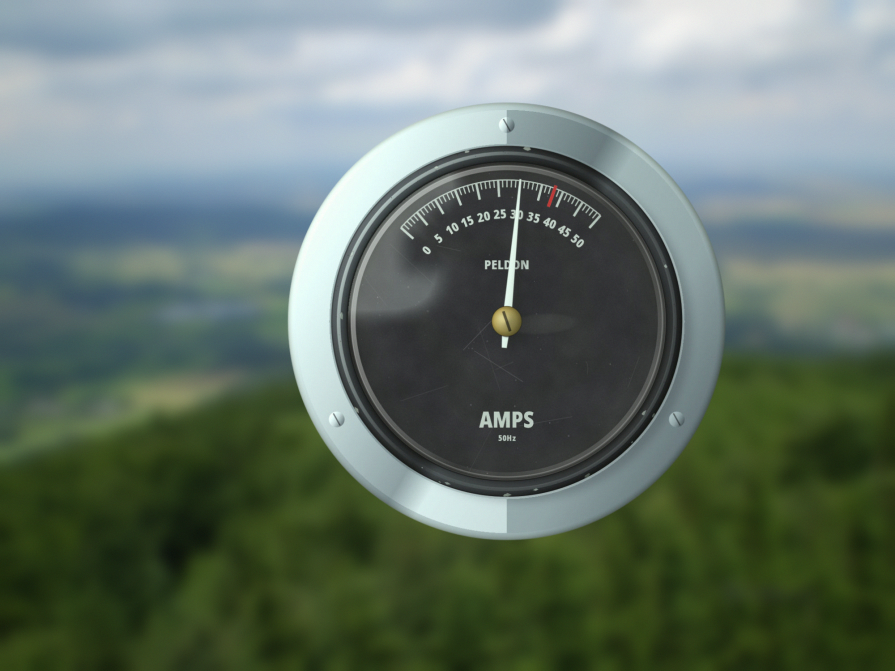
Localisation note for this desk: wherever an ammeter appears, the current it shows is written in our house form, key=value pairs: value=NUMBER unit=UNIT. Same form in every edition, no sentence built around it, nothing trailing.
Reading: value=30 unit=A
